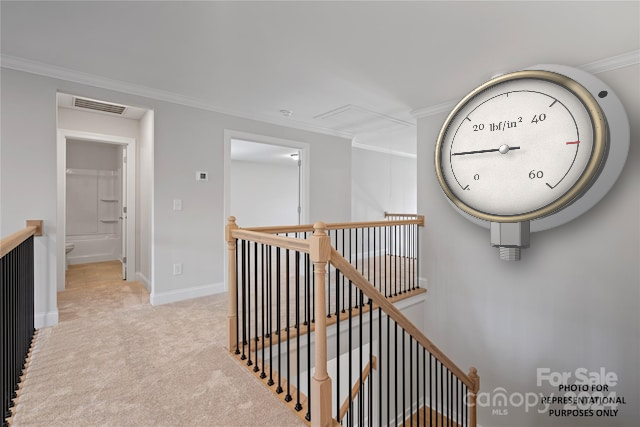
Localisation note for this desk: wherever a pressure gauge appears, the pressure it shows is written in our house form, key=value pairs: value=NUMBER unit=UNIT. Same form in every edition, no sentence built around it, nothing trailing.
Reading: value=10 unit=psi
